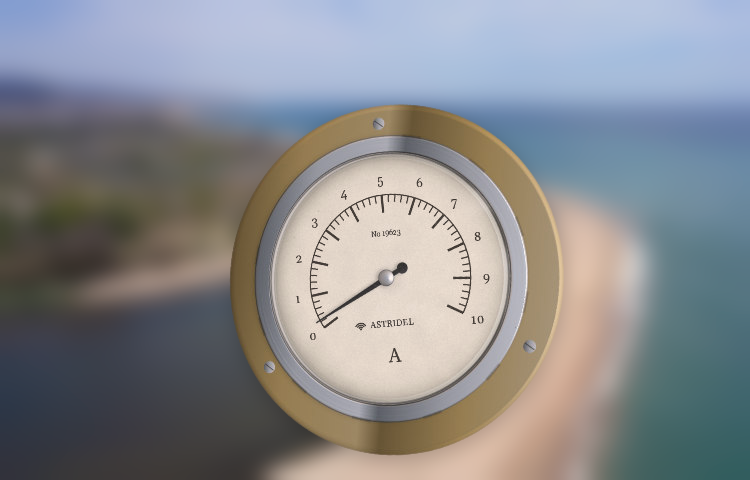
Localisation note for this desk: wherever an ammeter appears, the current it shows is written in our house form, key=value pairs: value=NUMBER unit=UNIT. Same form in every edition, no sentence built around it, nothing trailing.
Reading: value=0.2 unit=A
